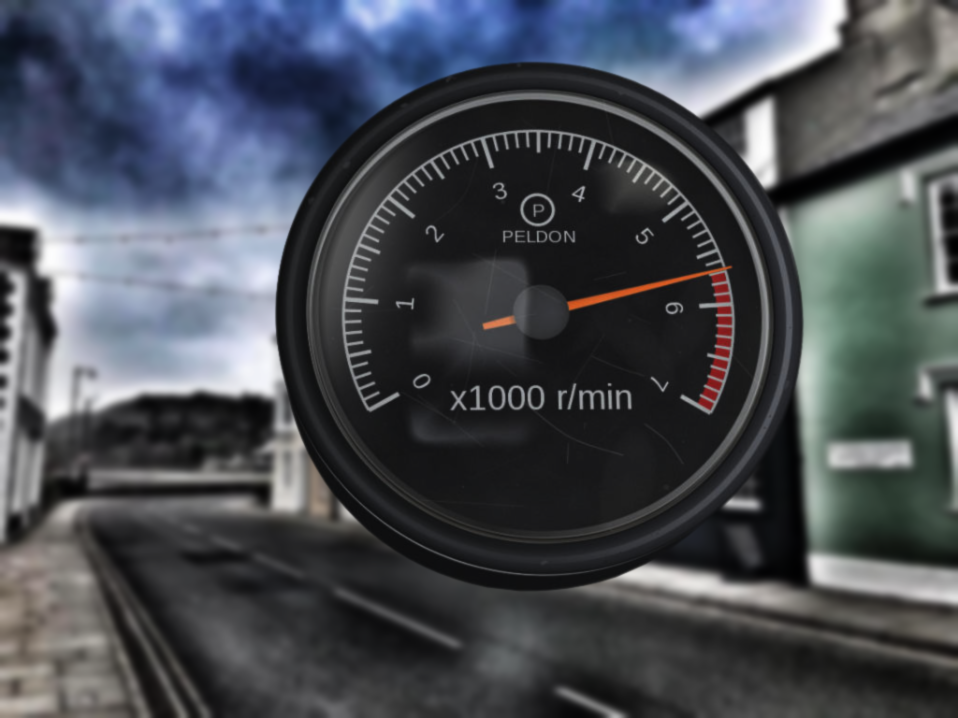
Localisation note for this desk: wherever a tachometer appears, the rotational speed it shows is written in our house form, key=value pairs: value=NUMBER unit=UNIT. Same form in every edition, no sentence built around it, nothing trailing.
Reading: value=5700 unit=rpm
